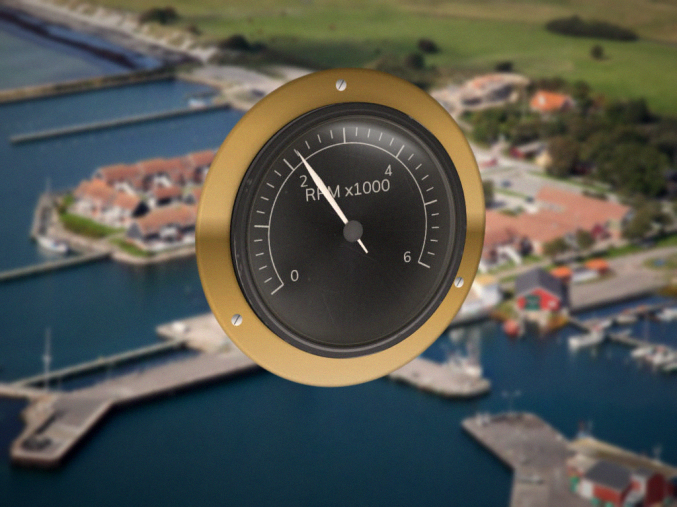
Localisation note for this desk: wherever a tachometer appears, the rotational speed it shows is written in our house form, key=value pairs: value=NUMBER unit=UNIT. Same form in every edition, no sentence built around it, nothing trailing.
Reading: value=2200 unit=rpm
